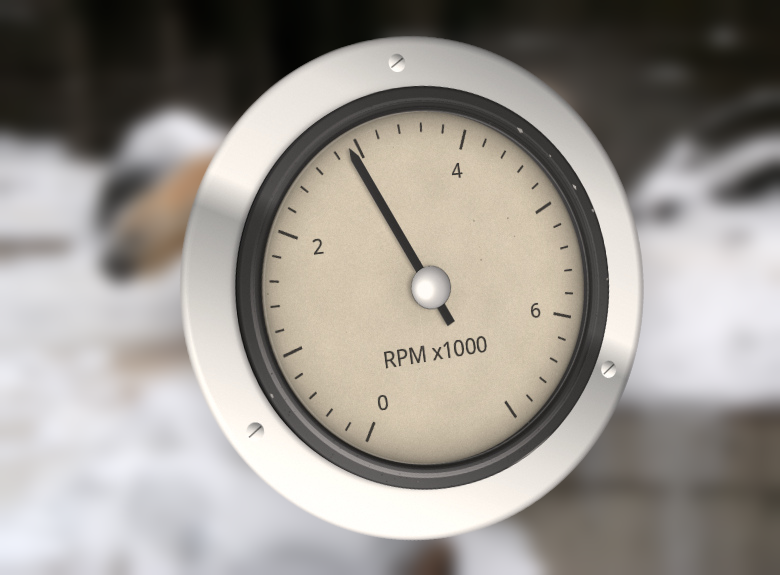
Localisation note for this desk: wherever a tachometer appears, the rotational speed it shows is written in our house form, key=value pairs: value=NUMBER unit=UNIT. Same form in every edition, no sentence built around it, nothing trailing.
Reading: value=2900 unit=rpm
